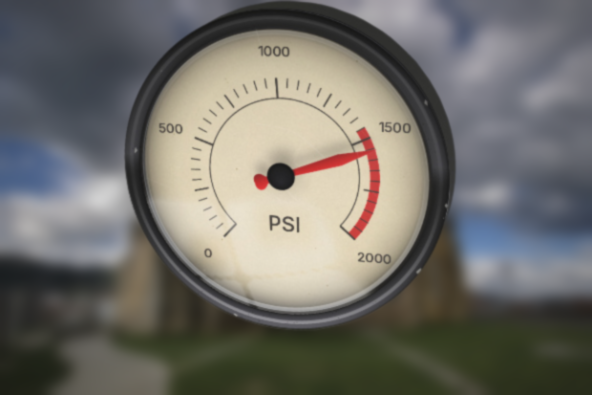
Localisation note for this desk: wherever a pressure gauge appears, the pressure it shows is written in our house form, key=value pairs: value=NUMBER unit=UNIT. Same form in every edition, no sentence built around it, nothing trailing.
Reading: value=1550 unit=psi
